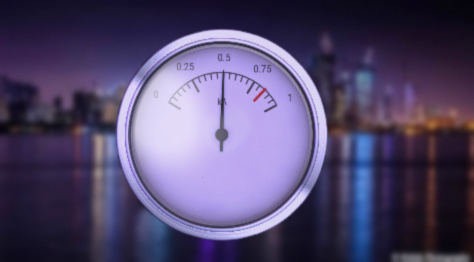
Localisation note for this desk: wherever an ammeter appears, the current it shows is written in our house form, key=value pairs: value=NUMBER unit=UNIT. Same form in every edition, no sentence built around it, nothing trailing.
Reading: value=0.5 unit=kA
